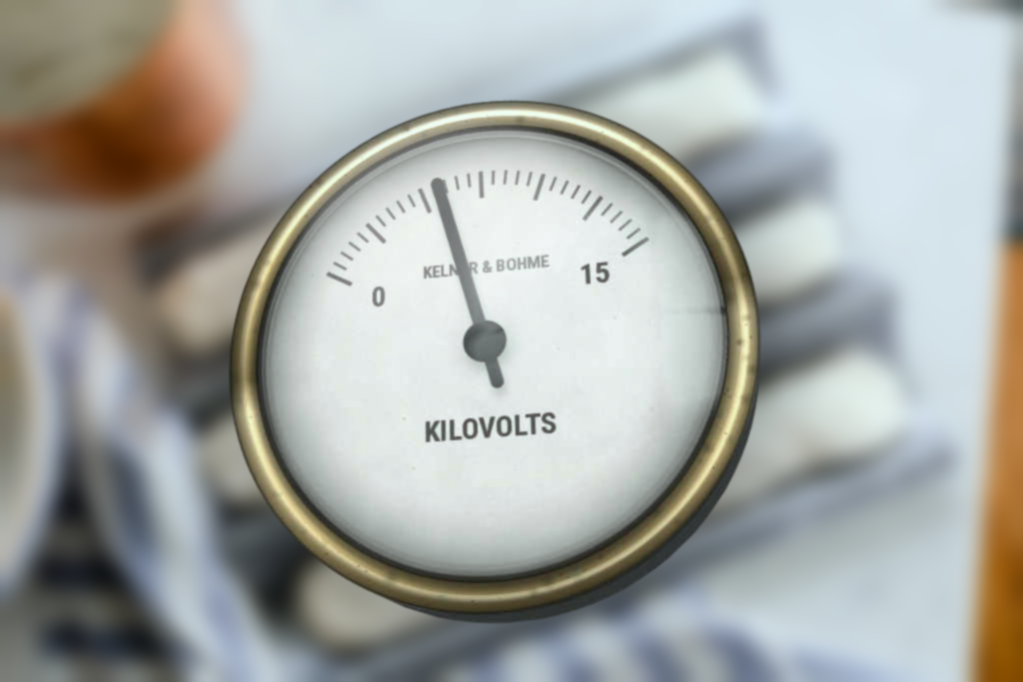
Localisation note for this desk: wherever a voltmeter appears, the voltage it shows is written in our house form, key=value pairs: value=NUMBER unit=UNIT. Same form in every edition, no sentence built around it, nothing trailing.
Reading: value=5.75 unit=kV
